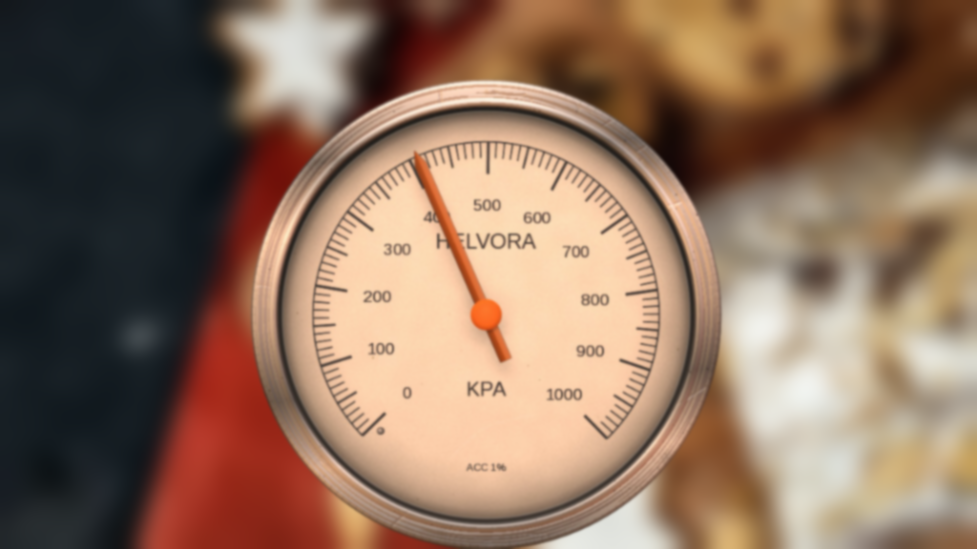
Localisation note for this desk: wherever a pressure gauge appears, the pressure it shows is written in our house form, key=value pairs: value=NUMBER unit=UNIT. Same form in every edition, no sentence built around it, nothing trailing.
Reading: value=410 unit=kPa
